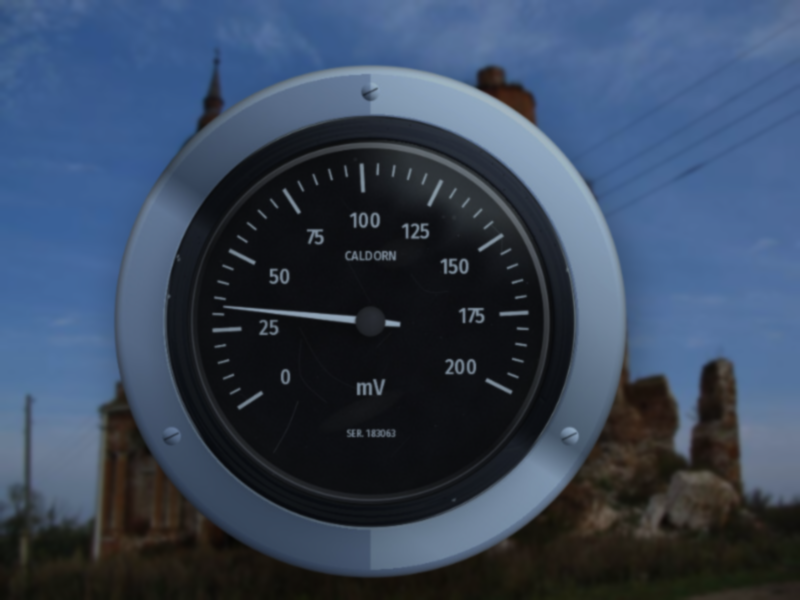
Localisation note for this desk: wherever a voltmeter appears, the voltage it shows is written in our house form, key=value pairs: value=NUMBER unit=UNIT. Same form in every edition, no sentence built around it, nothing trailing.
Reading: value=32.5 unit=mV
